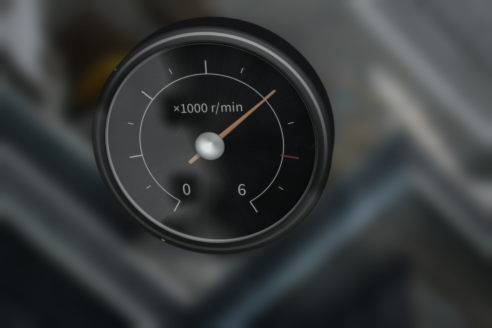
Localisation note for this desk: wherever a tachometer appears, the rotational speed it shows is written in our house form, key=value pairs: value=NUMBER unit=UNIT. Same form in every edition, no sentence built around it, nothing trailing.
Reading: value=4000 unit=rpm
